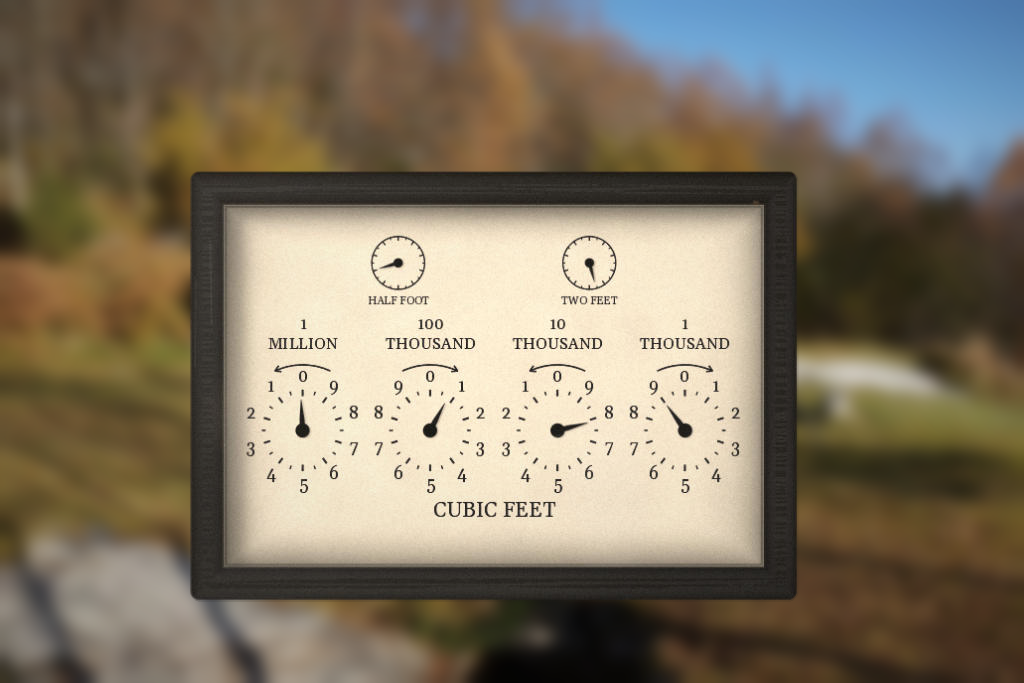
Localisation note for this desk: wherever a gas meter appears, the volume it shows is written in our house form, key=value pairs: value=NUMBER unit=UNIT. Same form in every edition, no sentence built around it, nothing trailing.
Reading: value=7900 unit=ft³
